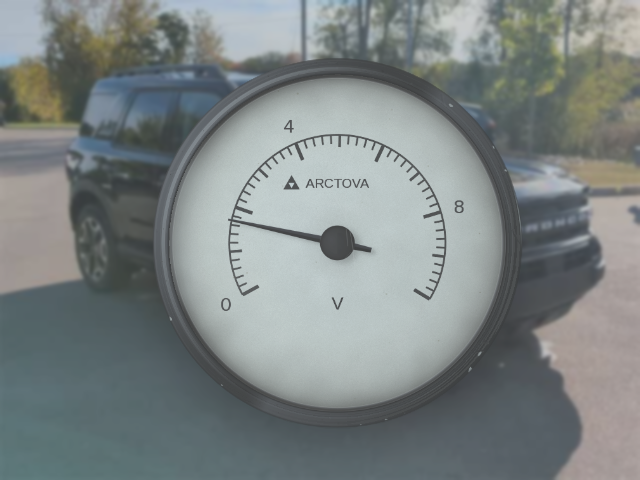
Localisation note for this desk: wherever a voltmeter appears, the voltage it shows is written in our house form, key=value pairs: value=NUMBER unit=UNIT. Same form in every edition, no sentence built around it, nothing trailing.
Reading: value=1.7 unit=V
